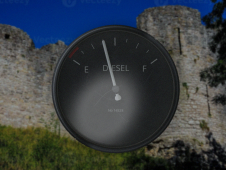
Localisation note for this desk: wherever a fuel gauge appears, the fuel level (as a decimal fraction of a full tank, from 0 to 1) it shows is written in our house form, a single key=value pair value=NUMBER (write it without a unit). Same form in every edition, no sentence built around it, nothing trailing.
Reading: value=0.375
